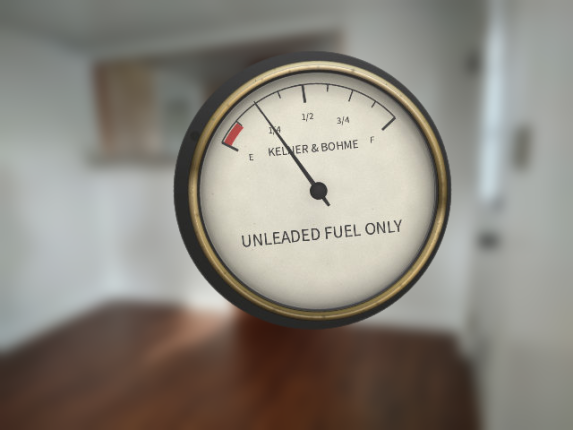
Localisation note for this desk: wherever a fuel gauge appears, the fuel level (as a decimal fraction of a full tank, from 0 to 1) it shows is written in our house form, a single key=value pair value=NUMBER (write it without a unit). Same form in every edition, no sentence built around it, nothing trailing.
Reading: value=0.25
